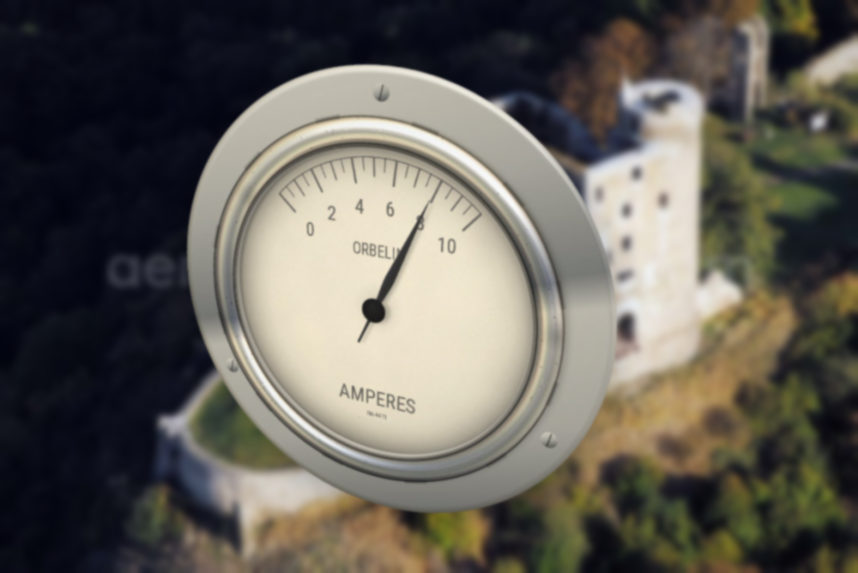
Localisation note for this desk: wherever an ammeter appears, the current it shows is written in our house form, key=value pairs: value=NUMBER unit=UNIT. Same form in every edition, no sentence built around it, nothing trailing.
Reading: value=8 unit=A
